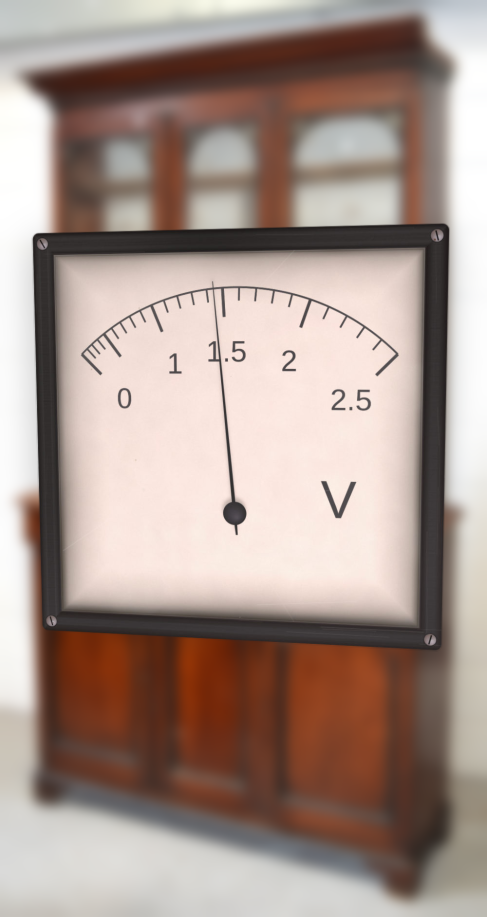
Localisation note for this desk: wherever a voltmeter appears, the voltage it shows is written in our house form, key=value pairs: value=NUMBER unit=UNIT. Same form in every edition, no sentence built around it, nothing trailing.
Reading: value=1.45 unit=V
